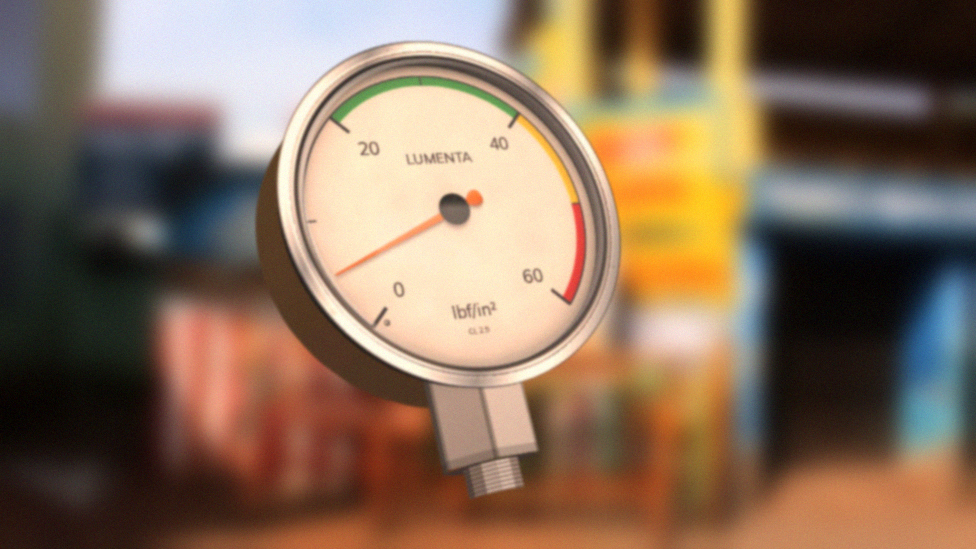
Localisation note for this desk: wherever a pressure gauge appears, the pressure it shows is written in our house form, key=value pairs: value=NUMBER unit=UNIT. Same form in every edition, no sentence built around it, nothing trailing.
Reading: value=5 unit=psi
